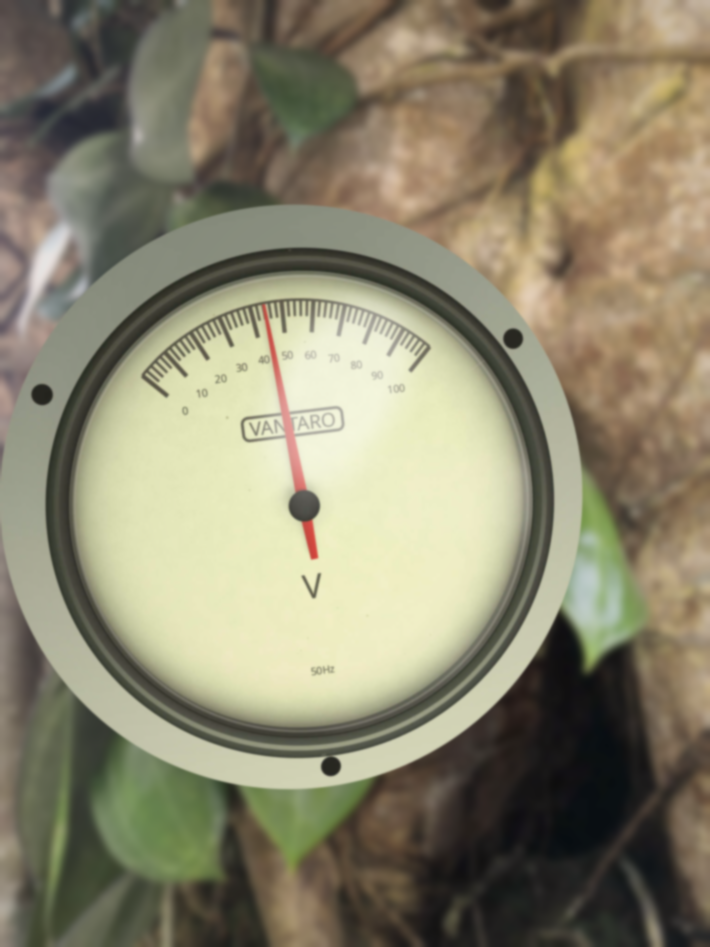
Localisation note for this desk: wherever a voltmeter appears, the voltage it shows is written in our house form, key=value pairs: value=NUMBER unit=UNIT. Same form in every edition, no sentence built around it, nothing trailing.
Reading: value=44 unit=V
